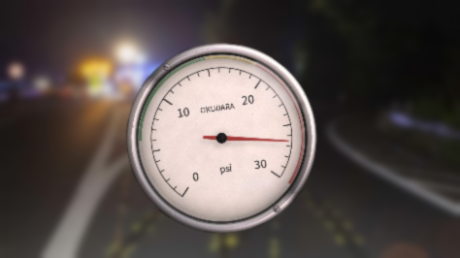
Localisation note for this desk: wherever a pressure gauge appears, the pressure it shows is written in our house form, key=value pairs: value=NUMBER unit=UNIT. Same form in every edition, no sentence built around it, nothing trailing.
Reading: value=26.5 unit=psi
